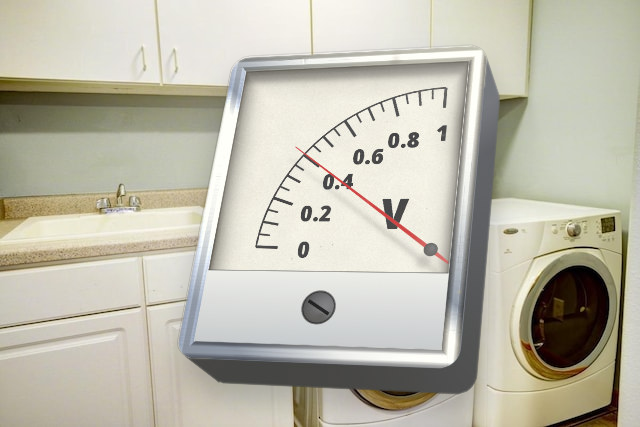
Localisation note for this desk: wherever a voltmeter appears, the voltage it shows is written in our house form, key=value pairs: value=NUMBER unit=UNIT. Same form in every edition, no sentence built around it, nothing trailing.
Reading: value=0.4 unit=V
